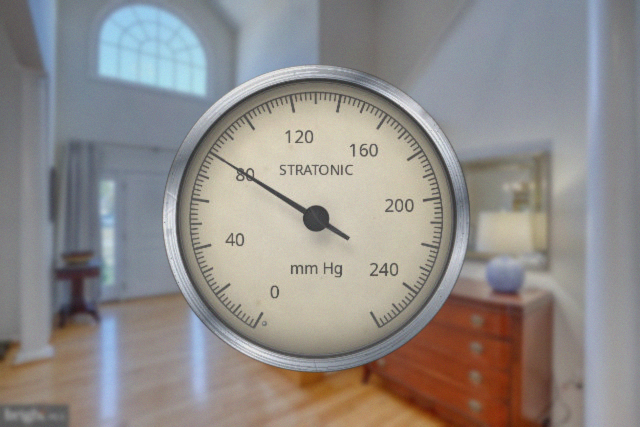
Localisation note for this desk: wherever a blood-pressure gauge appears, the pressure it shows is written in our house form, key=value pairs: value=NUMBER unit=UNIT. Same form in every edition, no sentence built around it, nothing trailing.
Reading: value=80 unit=mmHg
